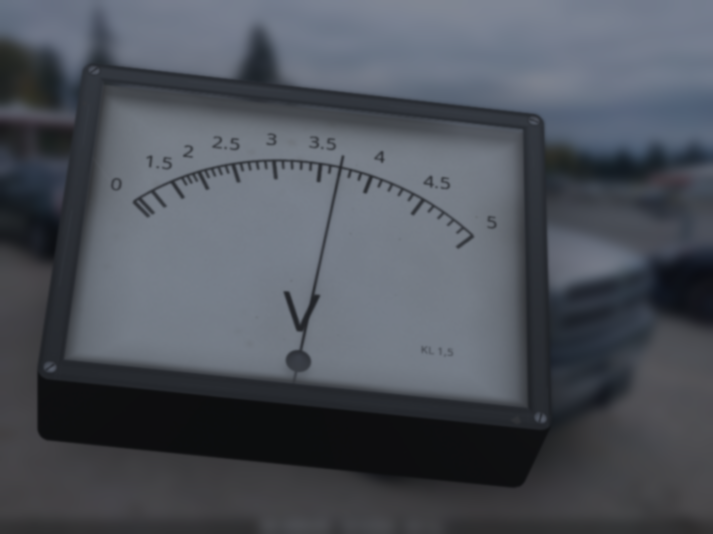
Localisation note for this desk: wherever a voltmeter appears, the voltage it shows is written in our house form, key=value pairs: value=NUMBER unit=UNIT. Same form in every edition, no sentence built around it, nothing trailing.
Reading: value=3.7 unit=V
